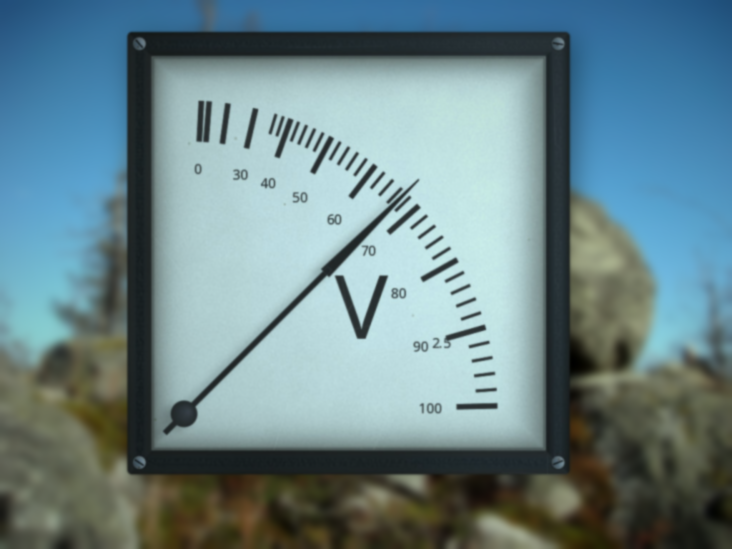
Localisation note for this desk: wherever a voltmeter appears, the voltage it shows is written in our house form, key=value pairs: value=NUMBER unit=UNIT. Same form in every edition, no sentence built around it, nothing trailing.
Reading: value=67 unit=V
